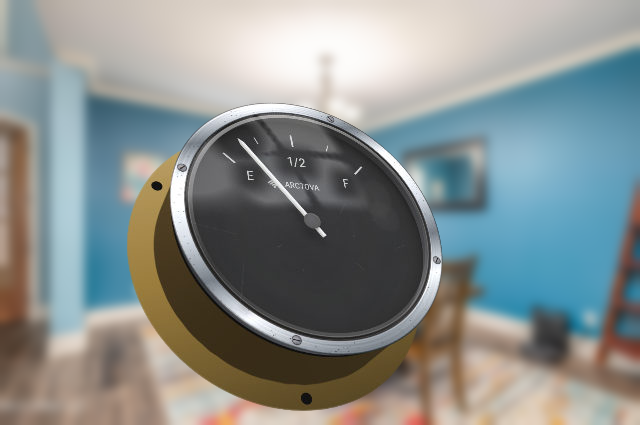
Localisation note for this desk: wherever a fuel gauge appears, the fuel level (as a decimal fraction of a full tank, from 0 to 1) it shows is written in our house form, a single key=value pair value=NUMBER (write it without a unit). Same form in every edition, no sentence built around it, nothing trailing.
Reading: value=0.125
